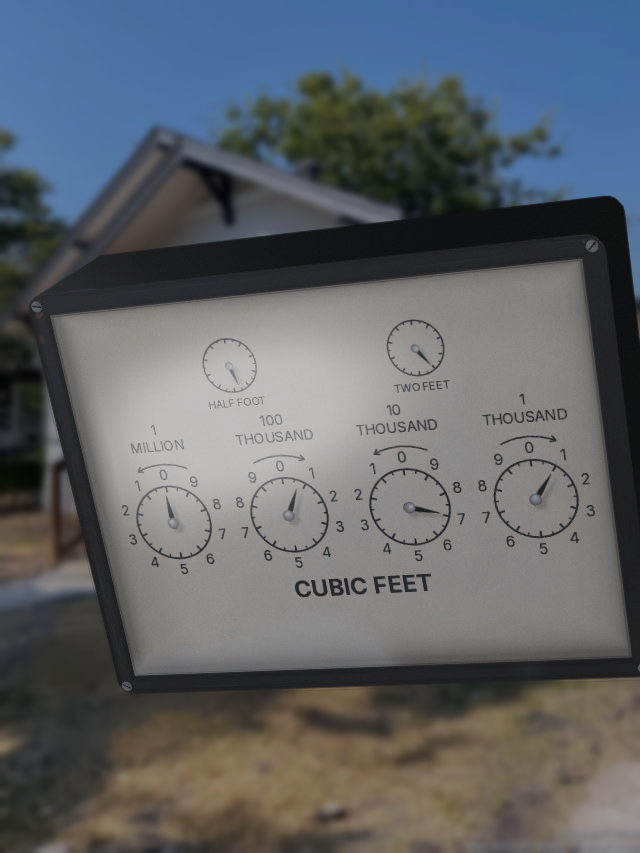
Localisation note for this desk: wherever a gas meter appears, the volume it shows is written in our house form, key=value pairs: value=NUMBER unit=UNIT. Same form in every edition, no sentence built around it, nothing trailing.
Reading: value=7100 unit=ft³
